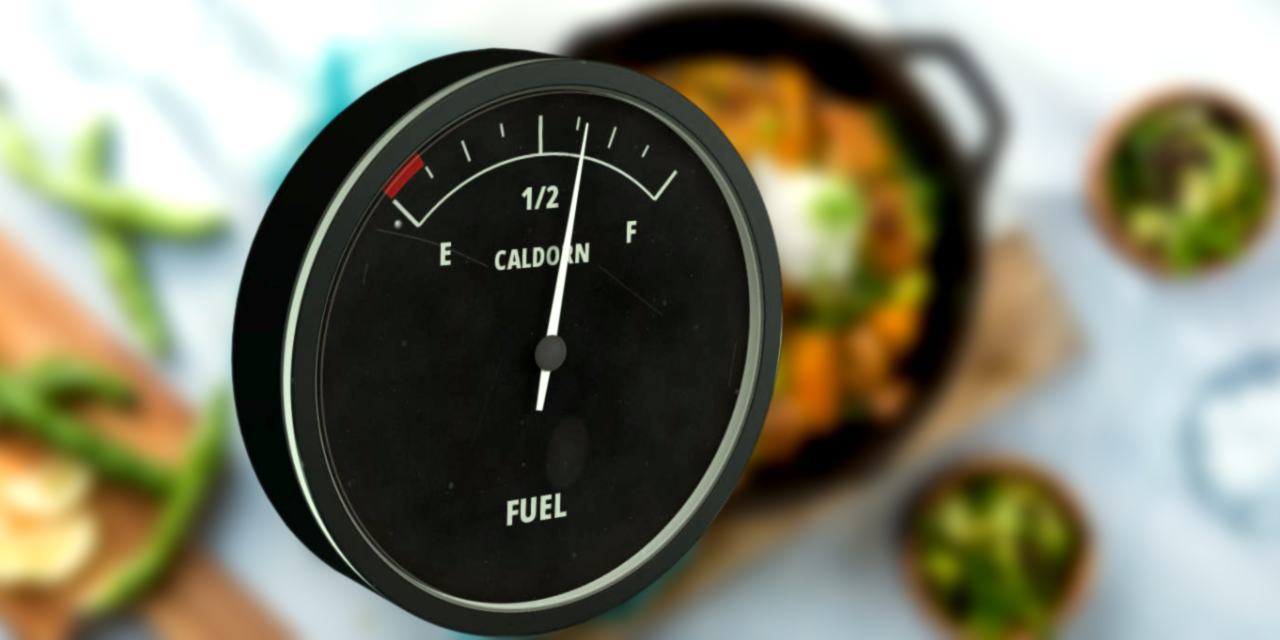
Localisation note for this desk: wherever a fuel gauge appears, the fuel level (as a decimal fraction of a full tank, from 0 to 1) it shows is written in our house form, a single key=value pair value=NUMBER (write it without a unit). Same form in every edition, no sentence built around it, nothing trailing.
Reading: value=0.625
